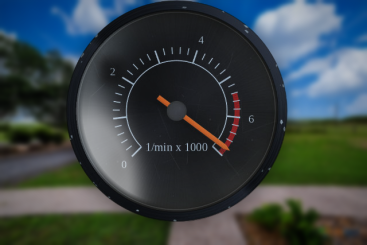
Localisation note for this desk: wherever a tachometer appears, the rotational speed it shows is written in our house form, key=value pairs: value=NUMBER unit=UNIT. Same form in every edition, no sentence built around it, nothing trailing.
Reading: value=6800 unit=rpm
